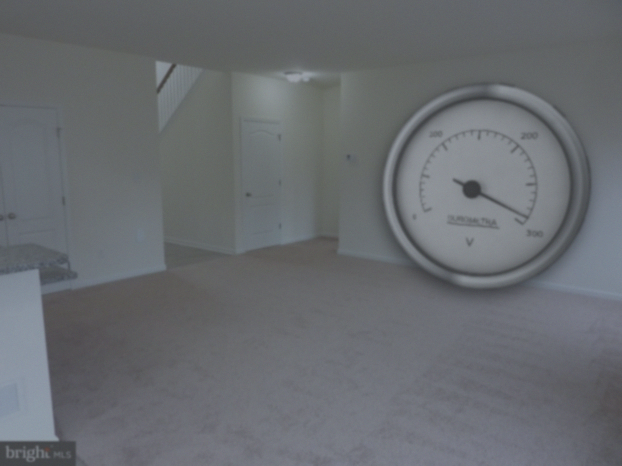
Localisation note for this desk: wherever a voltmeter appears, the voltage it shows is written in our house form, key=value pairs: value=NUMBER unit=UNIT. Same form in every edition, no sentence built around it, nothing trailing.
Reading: value=290 unit=V
